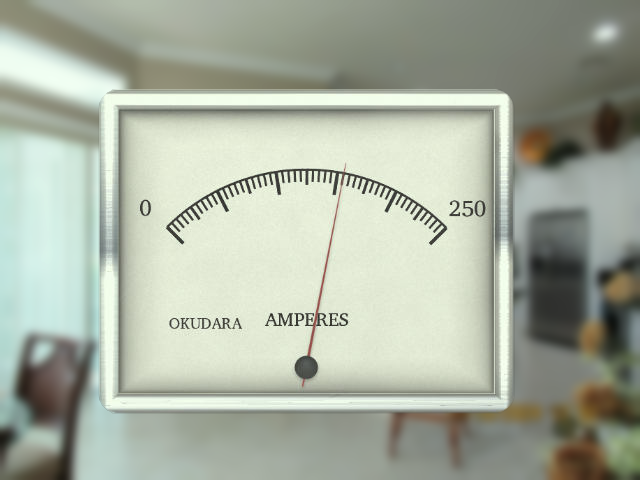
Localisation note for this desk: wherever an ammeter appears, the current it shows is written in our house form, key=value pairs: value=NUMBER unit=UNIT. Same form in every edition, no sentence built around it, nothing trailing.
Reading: value=155 unit=A
